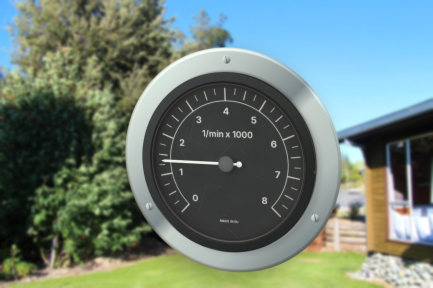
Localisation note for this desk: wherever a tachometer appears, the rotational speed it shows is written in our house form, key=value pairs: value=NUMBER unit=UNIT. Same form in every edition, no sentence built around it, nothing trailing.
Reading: value=1375 unit=rpm
